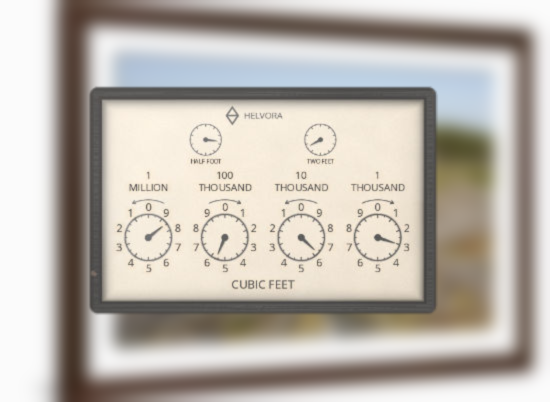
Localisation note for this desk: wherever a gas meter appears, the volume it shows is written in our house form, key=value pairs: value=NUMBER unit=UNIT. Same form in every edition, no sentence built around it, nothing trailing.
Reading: value=856300 unit=ft³
